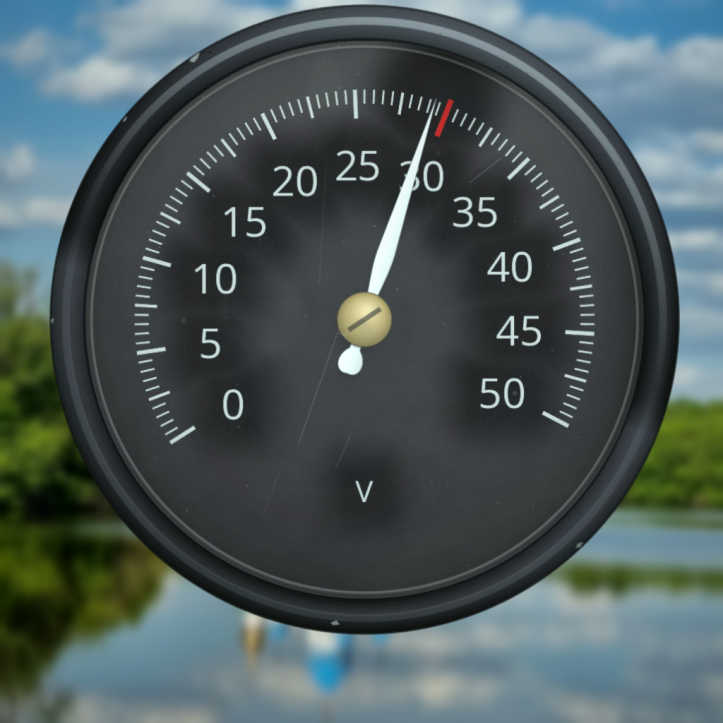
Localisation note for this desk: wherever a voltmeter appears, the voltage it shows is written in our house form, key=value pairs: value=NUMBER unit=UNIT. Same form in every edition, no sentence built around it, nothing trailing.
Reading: value=29.25 unit=V
